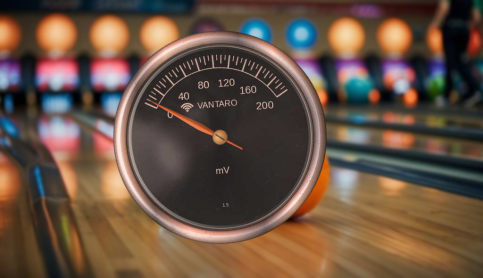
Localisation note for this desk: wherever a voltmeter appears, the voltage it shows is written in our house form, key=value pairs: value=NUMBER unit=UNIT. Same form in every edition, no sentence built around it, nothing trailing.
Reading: value=5 unit=mV
